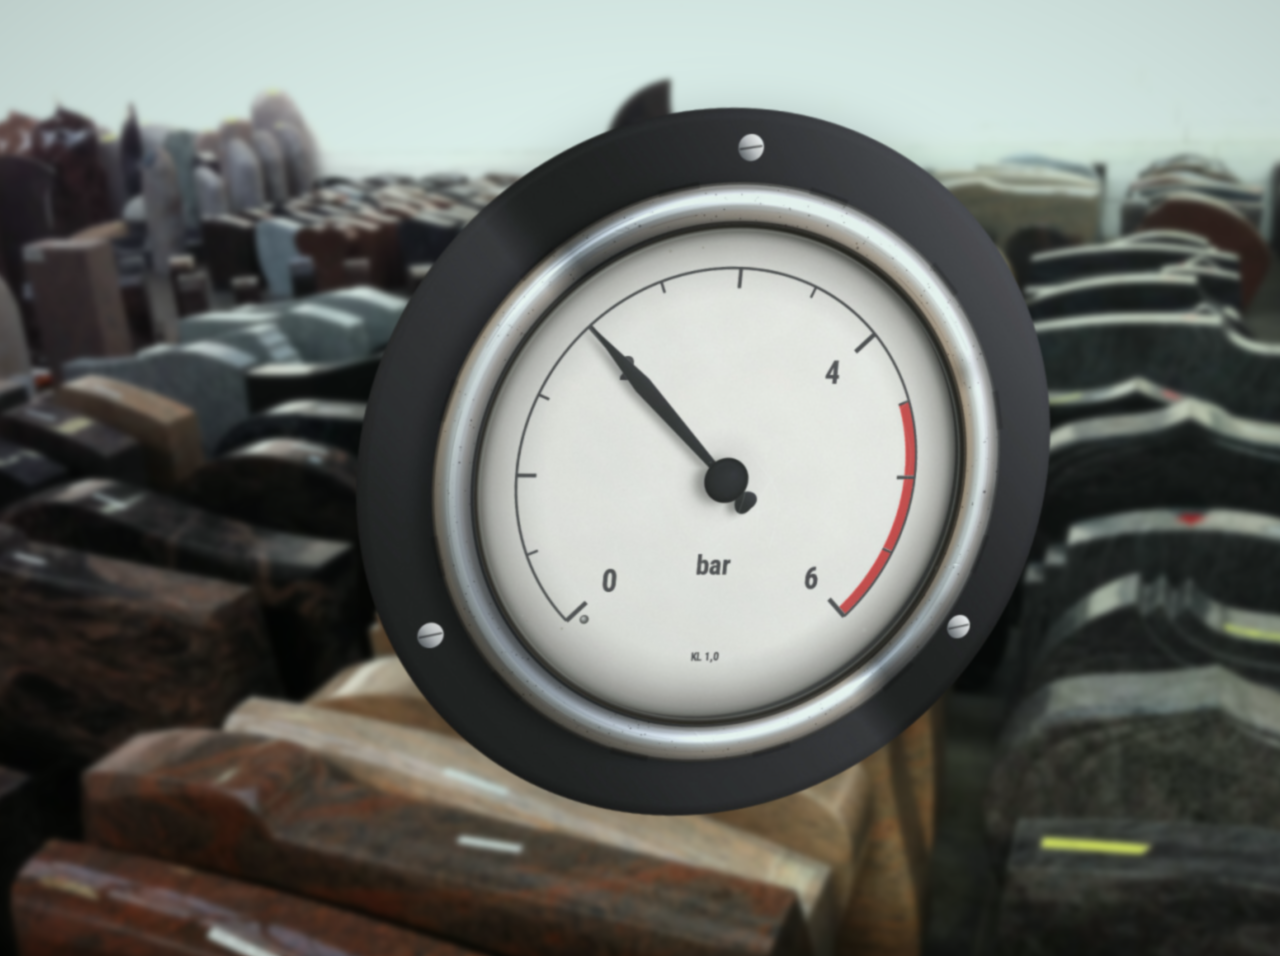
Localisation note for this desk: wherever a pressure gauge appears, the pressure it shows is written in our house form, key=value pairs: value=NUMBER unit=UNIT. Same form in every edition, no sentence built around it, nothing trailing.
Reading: value=2 unit=bar
